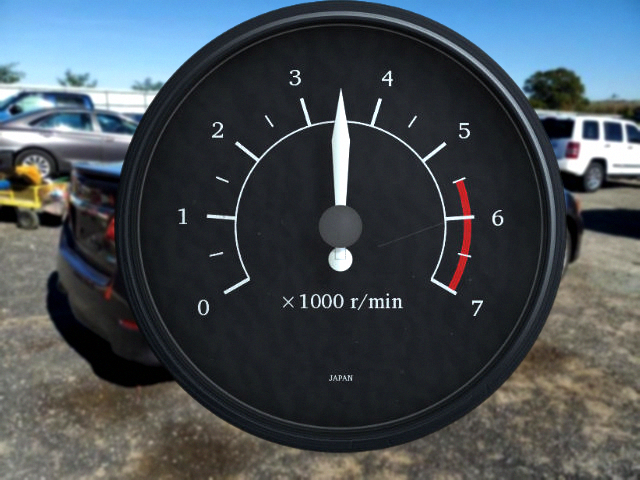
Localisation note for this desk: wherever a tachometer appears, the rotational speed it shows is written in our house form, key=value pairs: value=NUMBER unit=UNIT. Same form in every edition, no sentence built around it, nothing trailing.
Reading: value=3500 unit=rpm
